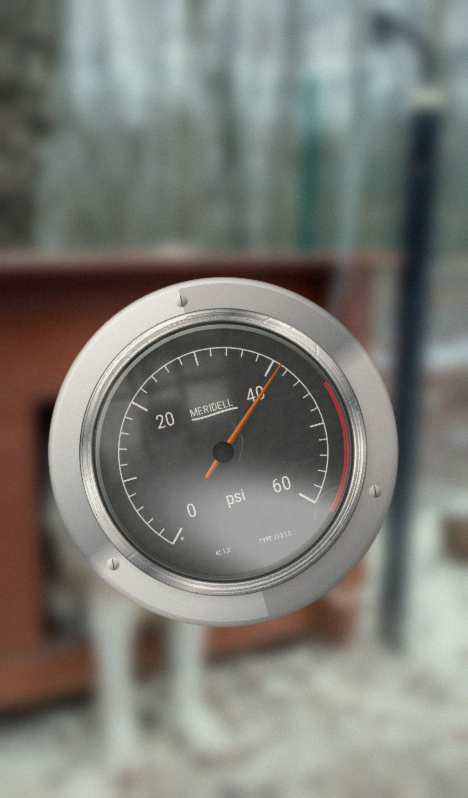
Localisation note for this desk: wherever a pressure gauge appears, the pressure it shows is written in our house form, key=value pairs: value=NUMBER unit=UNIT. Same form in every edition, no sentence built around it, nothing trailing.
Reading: value=41 unit=psi
